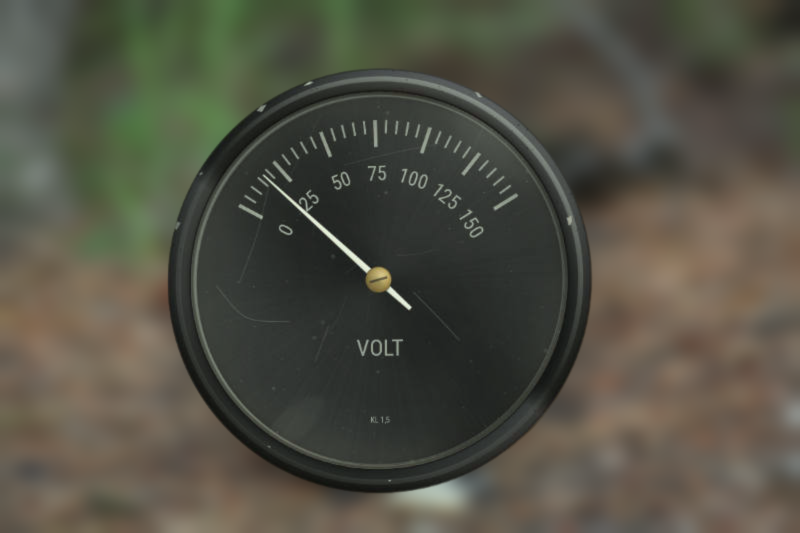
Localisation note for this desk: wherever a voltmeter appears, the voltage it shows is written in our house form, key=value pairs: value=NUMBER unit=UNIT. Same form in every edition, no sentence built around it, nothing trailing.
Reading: value=17.5 unit=V
